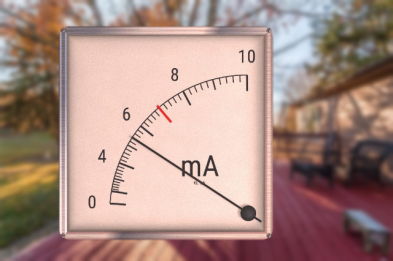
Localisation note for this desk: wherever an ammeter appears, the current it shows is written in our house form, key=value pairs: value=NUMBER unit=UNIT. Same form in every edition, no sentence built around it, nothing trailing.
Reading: value=5.4 unit=mA
